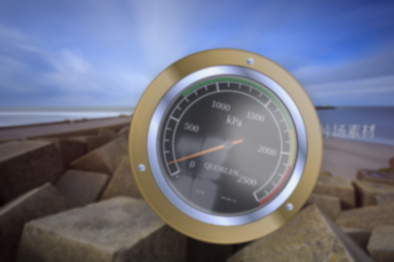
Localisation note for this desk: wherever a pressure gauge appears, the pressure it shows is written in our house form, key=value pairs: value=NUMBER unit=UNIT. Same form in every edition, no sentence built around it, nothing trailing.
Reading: value=100 unit=kPa
